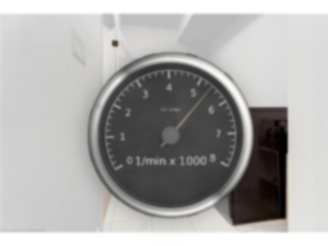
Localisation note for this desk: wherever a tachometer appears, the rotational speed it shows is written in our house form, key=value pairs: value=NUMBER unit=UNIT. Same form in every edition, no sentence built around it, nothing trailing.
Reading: value=5400 unit=rpm
